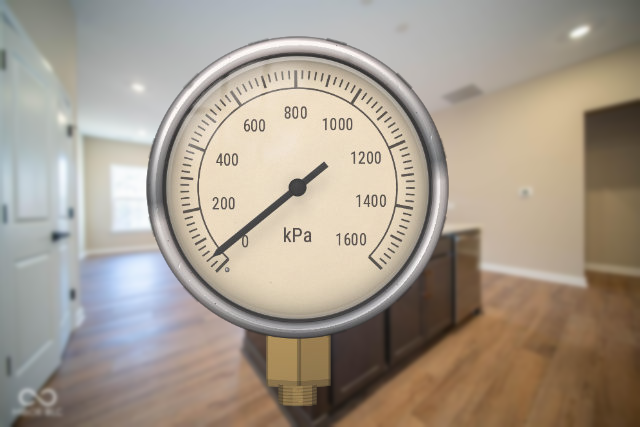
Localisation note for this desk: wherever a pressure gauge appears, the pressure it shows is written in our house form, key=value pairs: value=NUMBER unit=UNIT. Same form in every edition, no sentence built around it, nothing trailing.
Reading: value=40 unit=kPa
